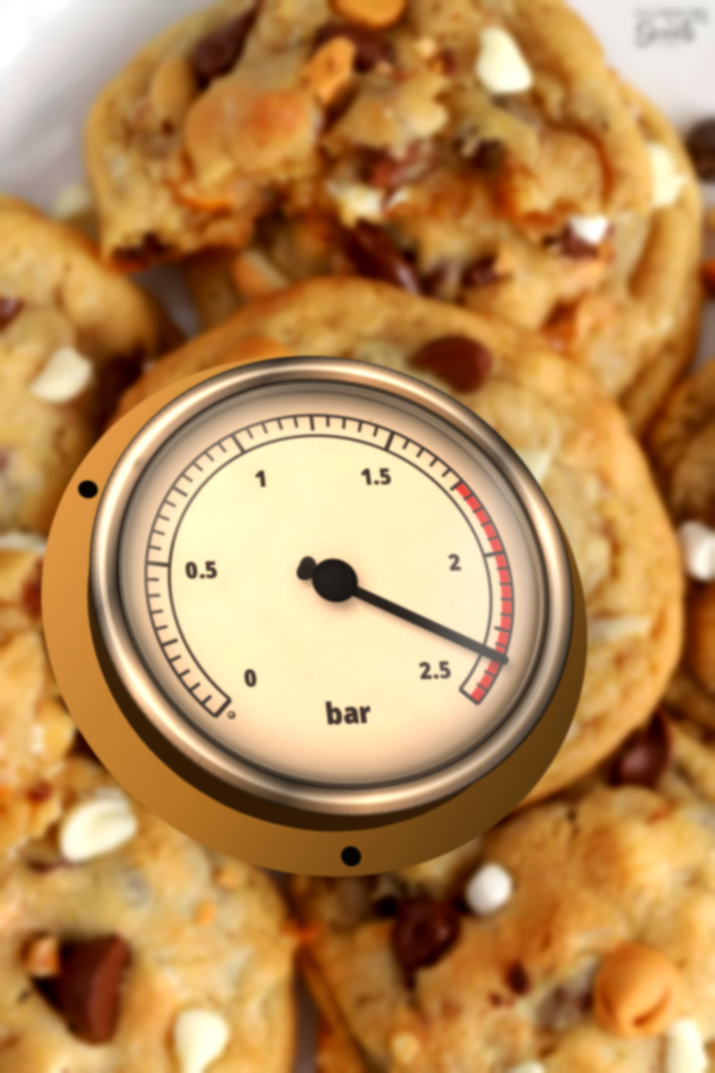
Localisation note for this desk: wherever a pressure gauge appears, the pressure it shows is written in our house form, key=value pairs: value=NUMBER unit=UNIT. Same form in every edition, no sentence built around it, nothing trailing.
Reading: value=2.35 unit=bar
